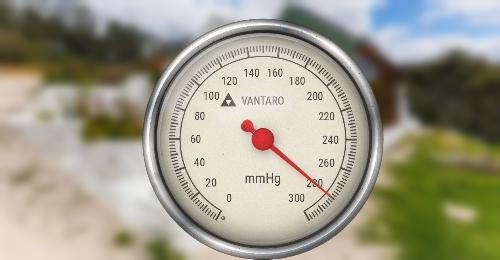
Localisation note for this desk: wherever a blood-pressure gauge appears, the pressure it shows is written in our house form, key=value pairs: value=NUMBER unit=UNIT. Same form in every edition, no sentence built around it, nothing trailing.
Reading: value=280 unit=mmHg
